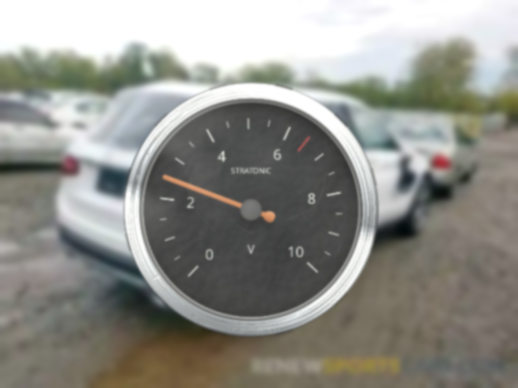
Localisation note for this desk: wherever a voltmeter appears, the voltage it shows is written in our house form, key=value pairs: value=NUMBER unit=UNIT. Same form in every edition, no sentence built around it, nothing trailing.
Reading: value=2.5 unit=V
